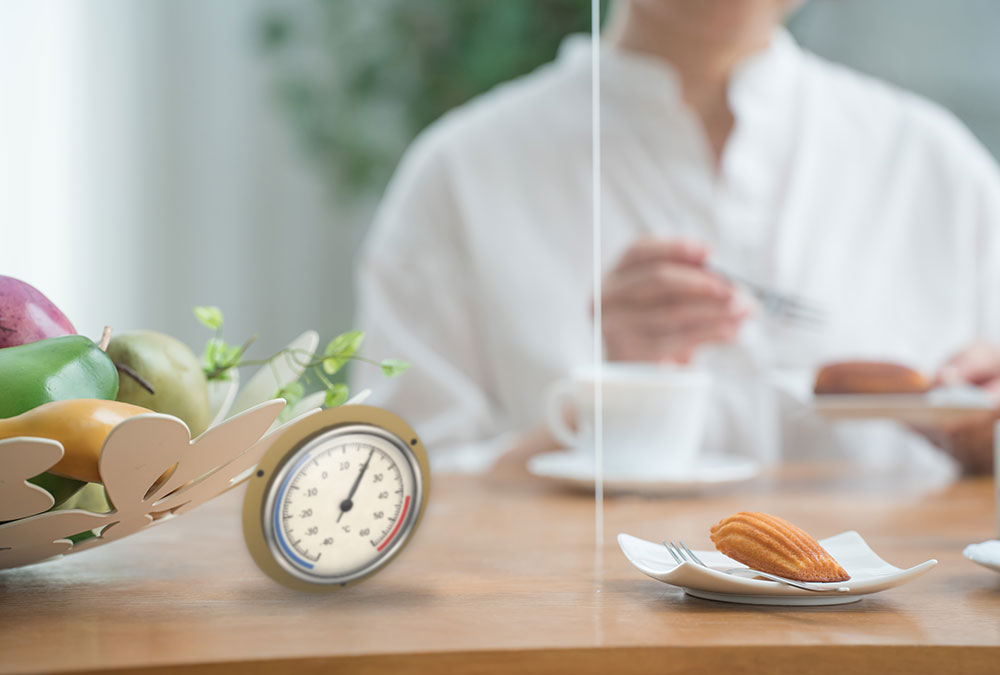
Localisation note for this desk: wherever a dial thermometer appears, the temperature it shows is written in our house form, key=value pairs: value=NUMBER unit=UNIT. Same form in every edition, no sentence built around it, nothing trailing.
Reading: value=20 unit=°C
